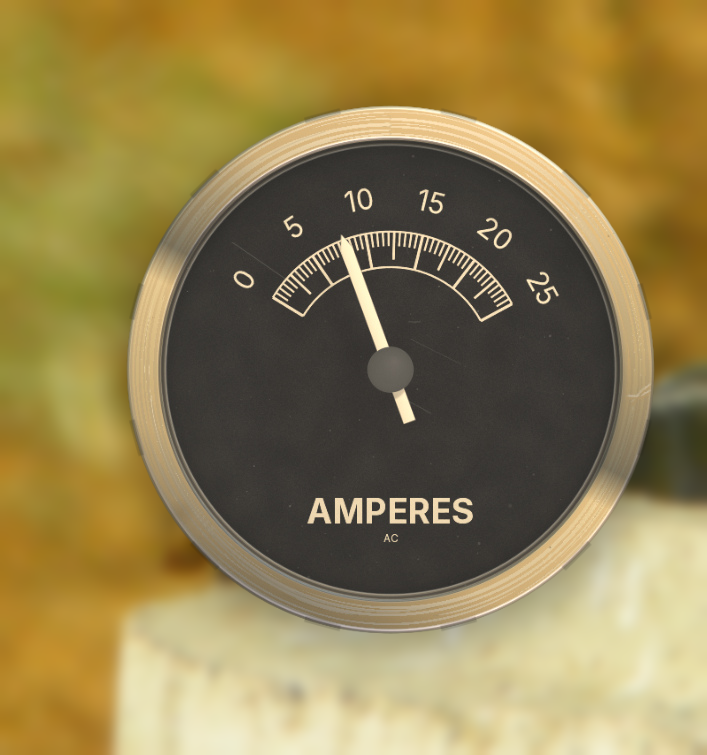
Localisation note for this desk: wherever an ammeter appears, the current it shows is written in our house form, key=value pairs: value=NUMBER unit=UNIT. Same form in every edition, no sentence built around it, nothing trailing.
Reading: value=8 unit=A
